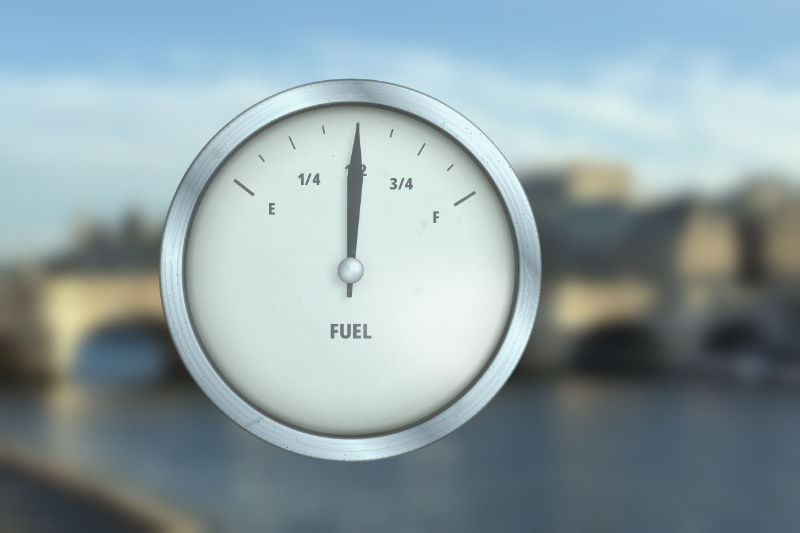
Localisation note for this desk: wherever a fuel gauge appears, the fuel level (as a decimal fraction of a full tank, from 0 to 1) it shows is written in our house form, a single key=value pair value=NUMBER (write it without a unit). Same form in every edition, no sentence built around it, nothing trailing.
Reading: value=0.5
